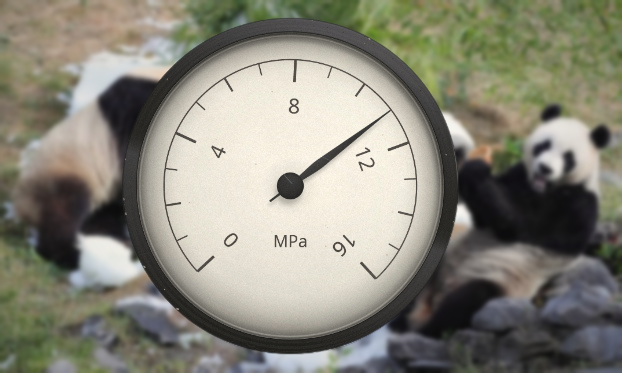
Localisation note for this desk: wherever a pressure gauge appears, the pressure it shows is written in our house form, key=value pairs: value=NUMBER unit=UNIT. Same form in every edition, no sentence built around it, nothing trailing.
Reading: value=11 unit=MPa
